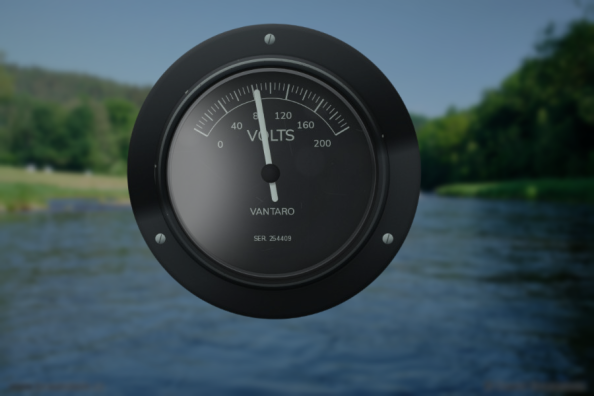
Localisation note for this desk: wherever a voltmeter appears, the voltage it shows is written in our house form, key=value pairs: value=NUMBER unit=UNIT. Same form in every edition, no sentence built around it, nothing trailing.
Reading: value=85 unit=V
